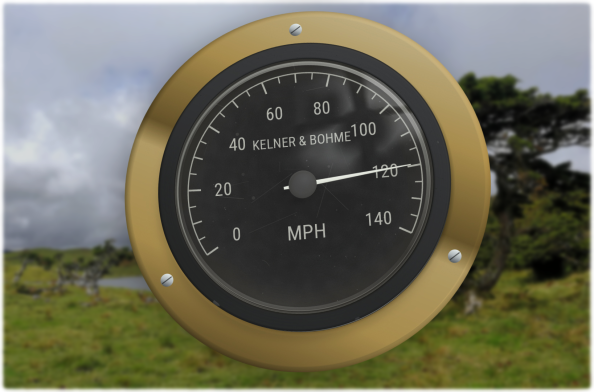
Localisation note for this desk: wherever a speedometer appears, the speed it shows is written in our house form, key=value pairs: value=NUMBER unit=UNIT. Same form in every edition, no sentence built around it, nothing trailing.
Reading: value=120 unit=mph
